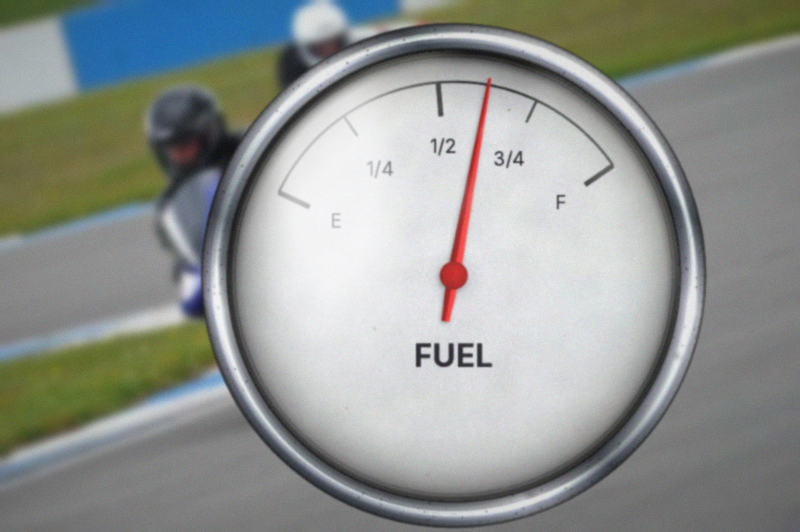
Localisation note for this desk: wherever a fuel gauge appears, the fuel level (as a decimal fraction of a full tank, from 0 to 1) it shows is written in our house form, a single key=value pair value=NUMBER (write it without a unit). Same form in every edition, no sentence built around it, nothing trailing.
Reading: value=0.625
